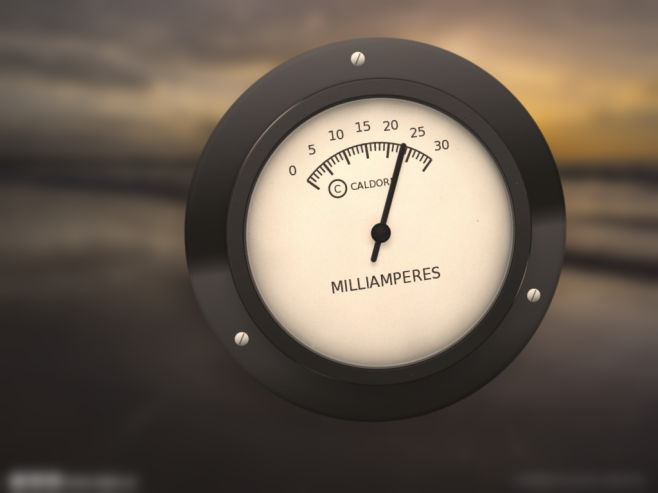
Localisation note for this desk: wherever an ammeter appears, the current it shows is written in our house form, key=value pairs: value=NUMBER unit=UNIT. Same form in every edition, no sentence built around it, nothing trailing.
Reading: value=23 unit=mA
